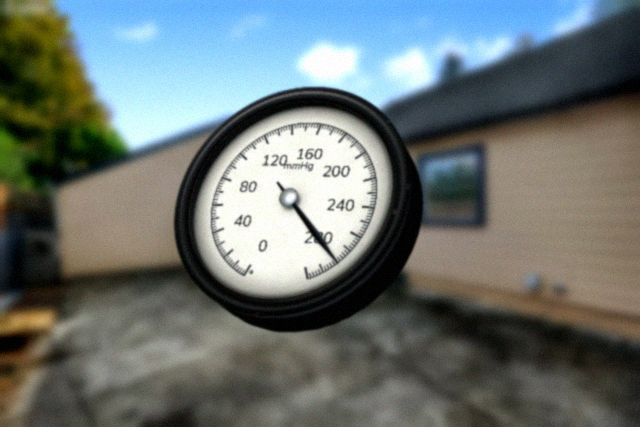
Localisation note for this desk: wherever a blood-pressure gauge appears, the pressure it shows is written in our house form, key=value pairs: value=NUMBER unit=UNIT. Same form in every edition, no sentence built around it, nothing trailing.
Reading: value=280 unit=mmHg
